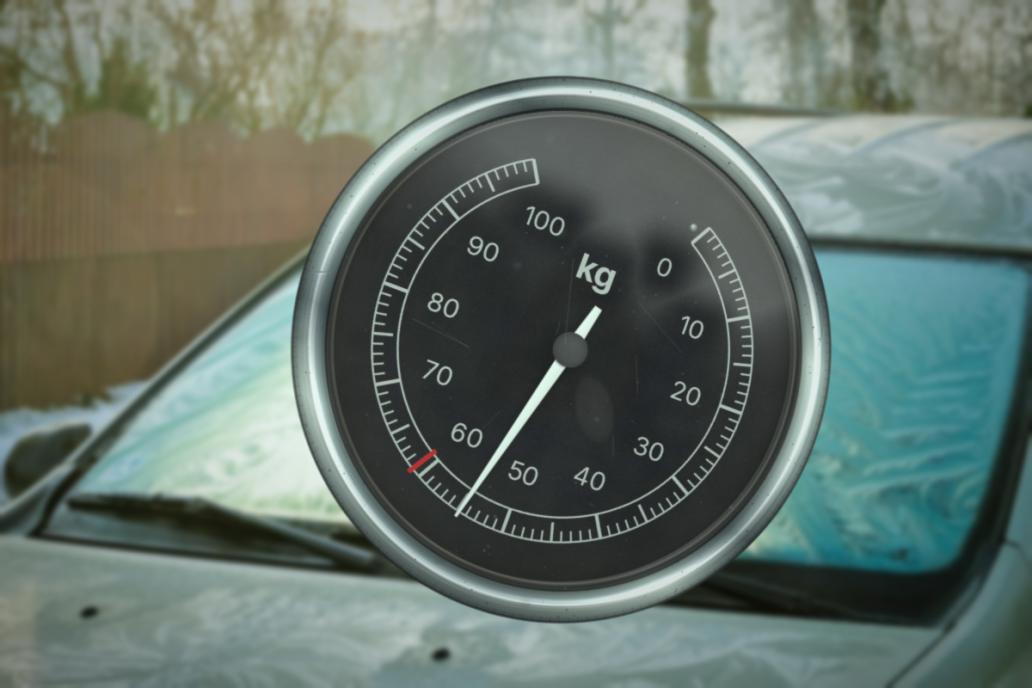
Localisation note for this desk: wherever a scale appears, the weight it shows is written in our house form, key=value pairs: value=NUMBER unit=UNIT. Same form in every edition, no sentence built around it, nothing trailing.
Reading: value=55 unit=kg
